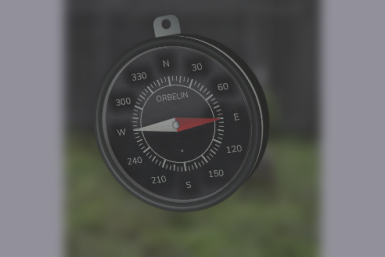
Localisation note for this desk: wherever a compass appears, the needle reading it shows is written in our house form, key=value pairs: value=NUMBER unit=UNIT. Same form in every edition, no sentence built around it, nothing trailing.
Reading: value=90 unit=°
